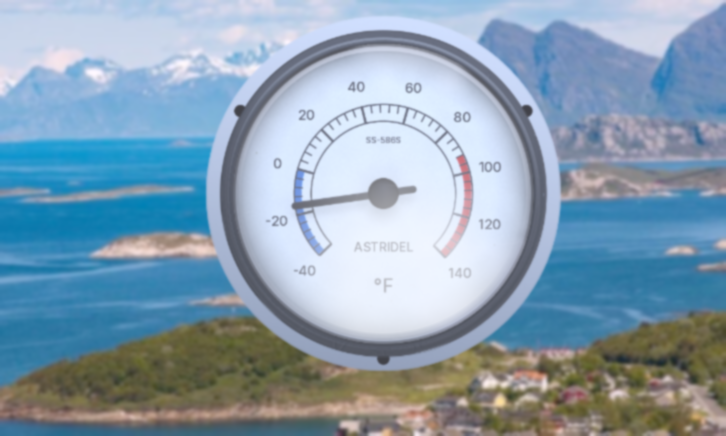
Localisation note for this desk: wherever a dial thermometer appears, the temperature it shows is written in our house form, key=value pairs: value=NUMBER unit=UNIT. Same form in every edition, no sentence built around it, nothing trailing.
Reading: value=-16 unit=°F
